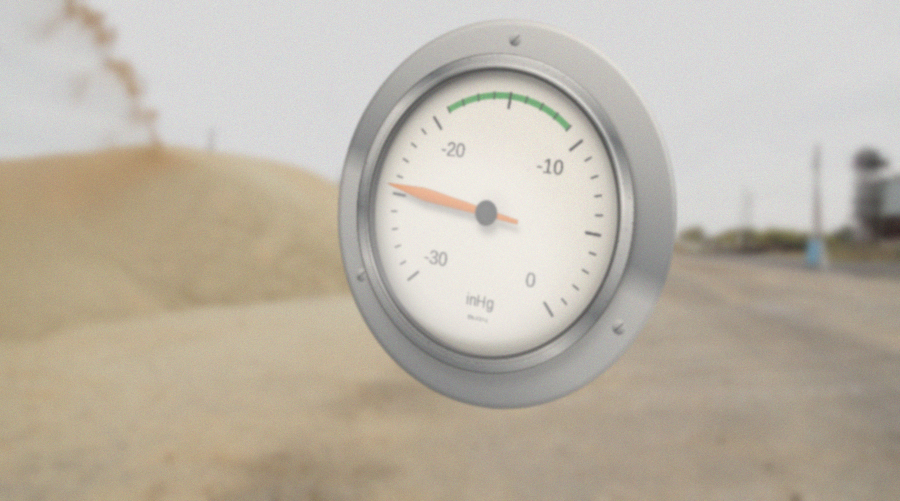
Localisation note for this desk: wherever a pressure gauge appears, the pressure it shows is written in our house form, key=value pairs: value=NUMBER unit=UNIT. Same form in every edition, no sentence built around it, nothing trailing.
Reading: value=-24.5 unit=inHg
